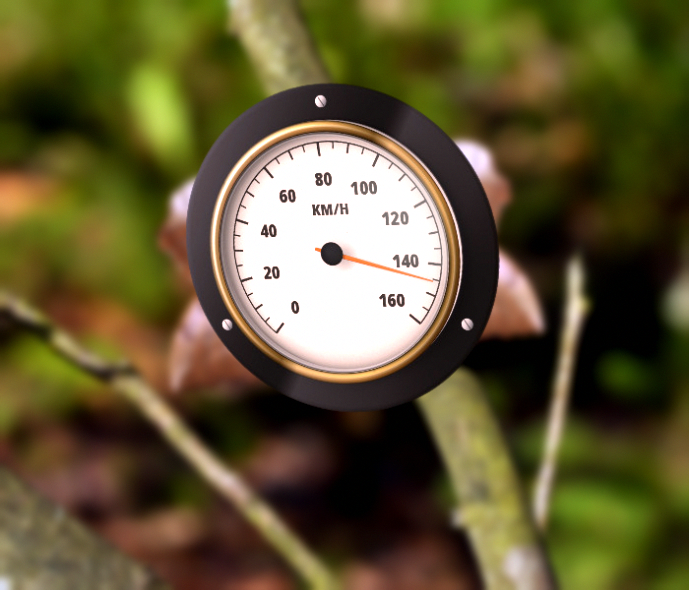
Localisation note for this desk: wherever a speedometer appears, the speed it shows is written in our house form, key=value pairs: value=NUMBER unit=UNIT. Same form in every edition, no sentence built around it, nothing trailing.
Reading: value=145 unit=km/h
